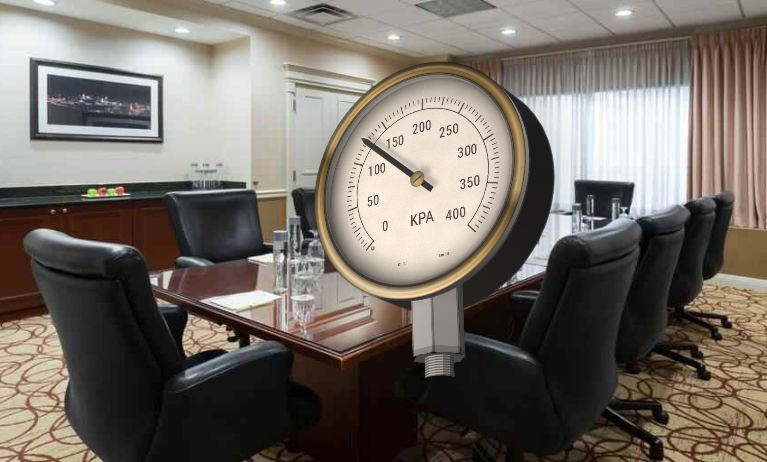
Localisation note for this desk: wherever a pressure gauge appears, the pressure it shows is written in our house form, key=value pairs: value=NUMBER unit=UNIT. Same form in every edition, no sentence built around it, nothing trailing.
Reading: value=125 unit=kPa
